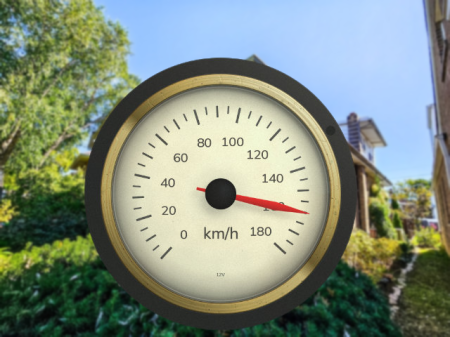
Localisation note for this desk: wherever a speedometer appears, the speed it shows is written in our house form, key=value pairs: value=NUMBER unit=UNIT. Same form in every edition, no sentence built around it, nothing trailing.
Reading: value=160 unit=km/h
